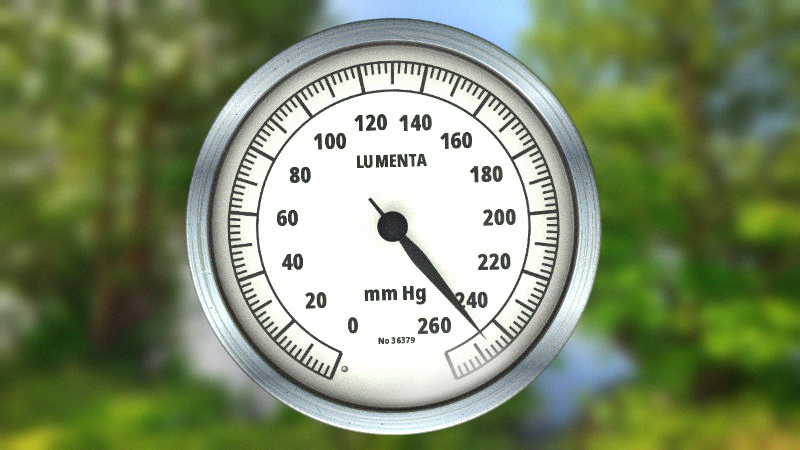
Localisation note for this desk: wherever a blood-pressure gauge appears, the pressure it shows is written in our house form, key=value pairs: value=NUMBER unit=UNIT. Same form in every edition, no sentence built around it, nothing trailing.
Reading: value=246 unit=mmHg
